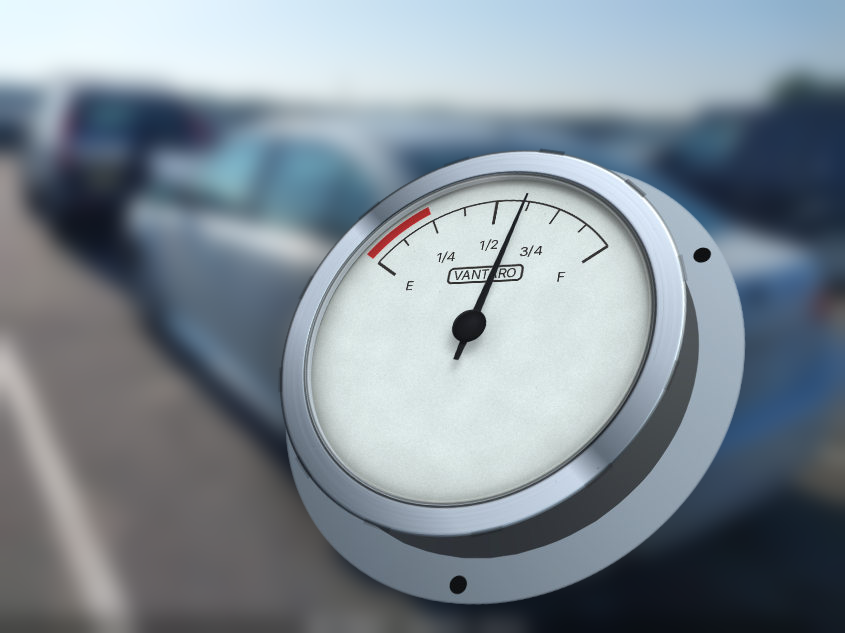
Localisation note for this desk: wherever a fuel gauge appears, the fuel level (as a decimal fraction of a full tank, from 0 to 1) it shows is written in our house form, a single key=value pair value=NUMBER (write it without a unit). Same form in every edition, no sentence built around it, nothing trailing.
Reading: value=0.625
